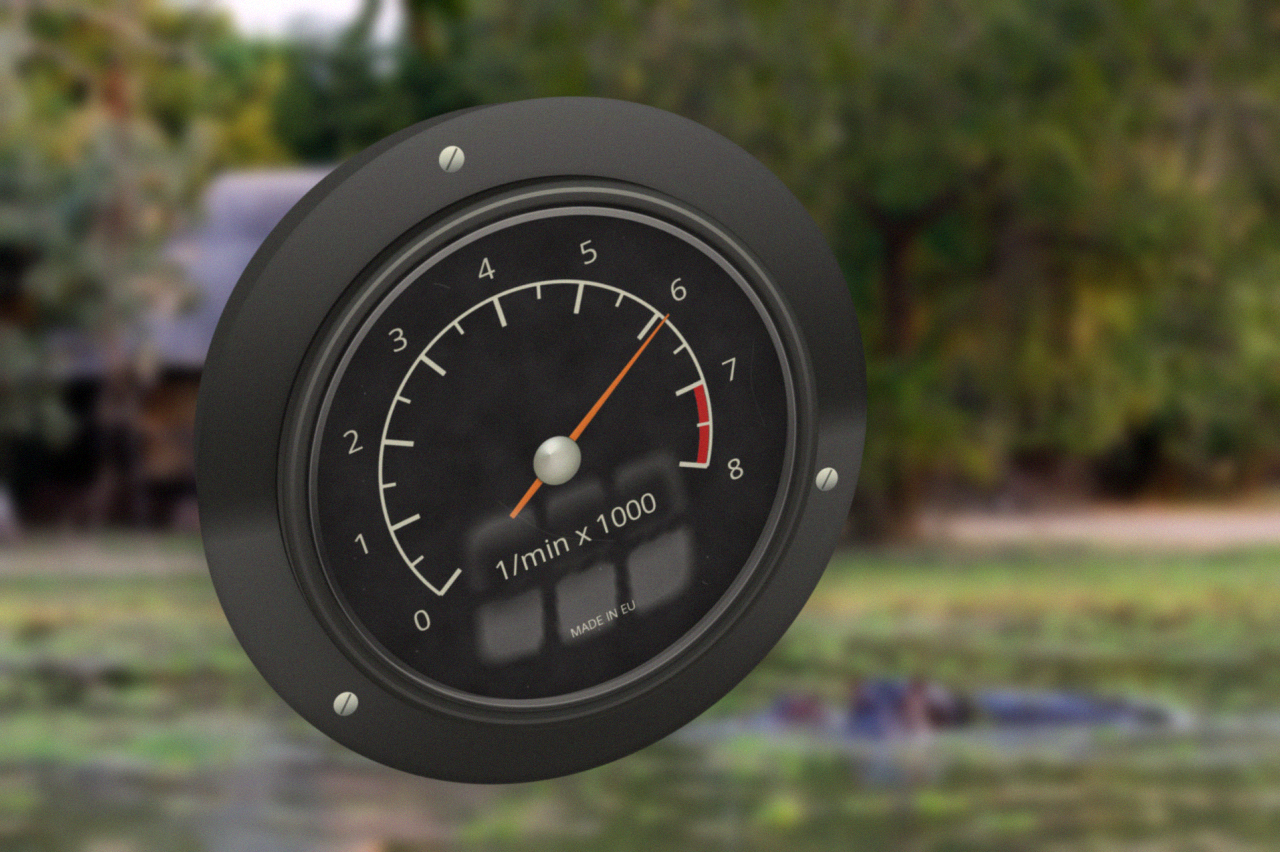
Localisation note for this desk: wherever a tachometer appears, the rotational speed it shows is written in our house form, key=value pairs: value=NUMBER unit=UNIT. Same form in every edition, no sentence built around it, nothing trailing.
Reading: value=6000 unit=rpm
